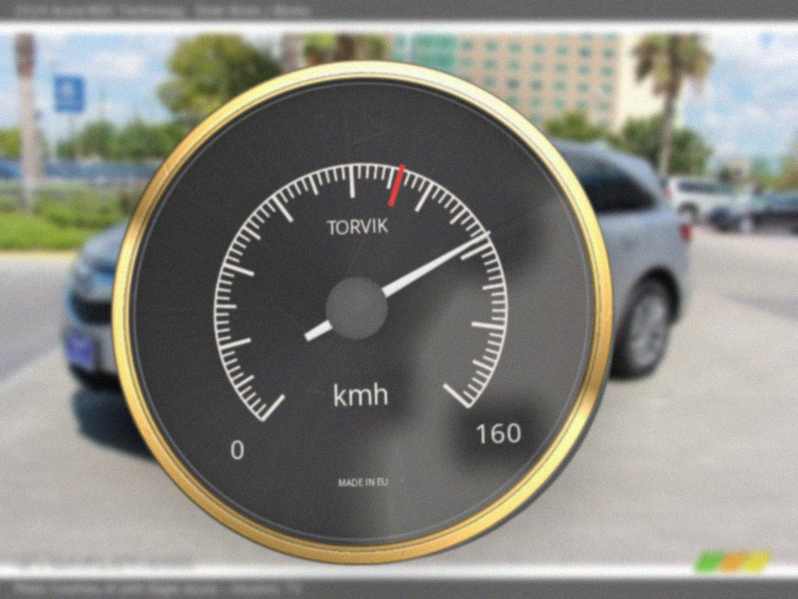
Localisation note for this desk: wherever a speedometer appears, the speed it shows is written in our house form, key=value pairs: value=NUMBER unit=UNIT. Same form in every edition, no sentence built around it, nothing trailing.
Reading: value=118 unit=km/h
